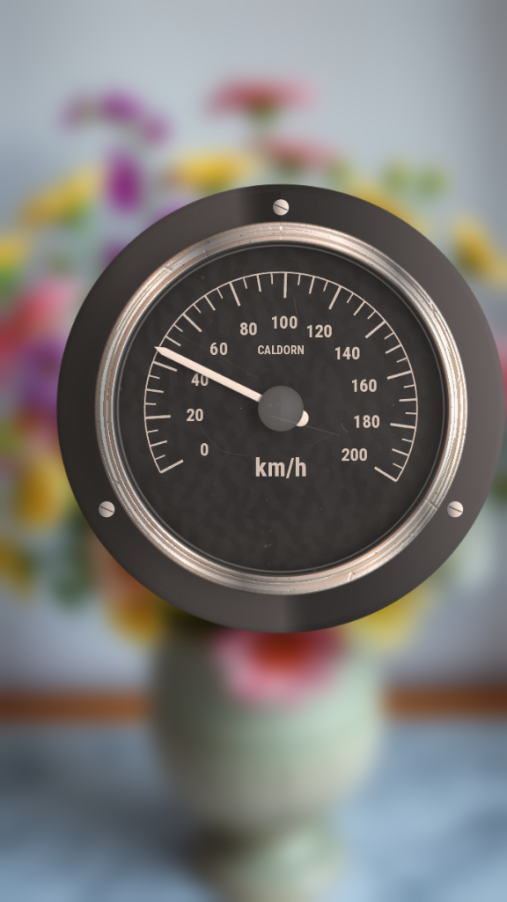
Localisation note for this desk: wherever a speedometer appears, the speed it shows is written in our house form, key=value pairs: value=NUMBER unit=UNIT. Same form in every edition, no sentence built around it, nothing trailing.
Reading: value=45 unit=km/h
